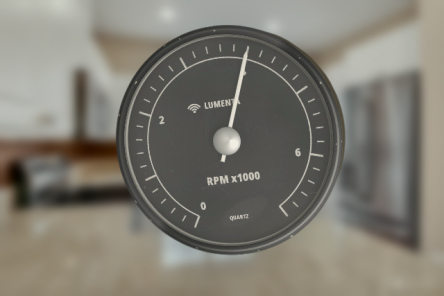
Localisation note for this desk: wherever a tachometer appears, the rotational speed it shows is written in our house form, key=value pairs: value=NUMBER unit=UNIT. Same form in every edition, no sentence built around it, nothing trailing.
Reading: value=4000 unit=rpm
